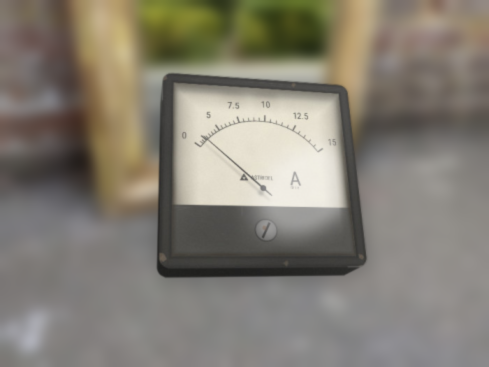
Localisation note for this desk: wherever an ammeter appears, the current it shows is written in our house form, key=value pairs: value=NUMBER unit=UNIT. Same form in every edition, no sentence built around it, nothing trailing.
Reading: value=2.5 unit=A
